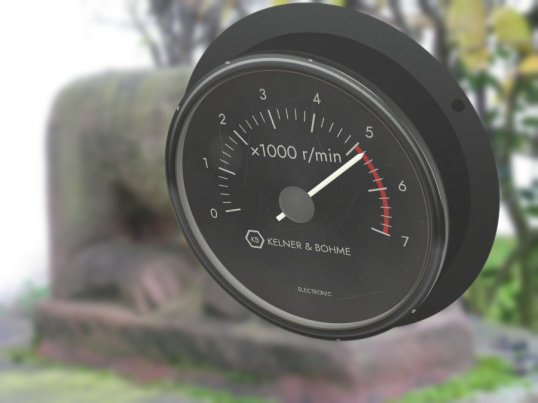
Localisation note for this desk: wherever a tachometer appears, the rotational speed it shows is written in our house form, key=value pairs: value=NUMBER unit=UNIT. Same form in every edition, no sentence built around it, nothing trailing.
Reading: value=5200 unit=rpm
